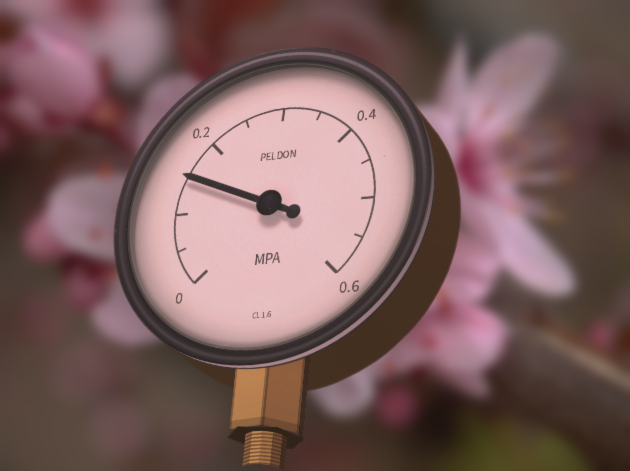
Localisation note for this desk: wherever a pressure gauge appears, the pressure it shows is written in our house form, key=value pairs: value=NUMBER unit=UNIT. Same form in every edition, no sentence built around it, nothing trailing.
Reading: value=0.15 unit=MPa
